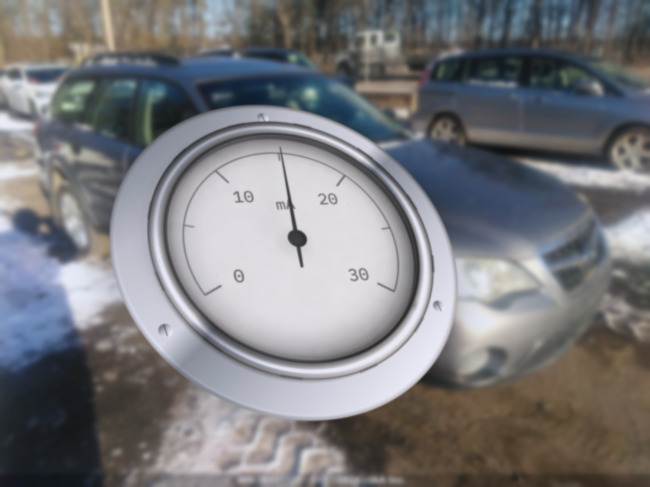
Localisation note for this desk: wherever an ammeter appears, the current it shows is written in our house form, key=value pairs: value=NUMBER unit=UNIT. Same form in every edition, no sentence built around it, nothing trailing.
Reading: value=15 unit=mA
